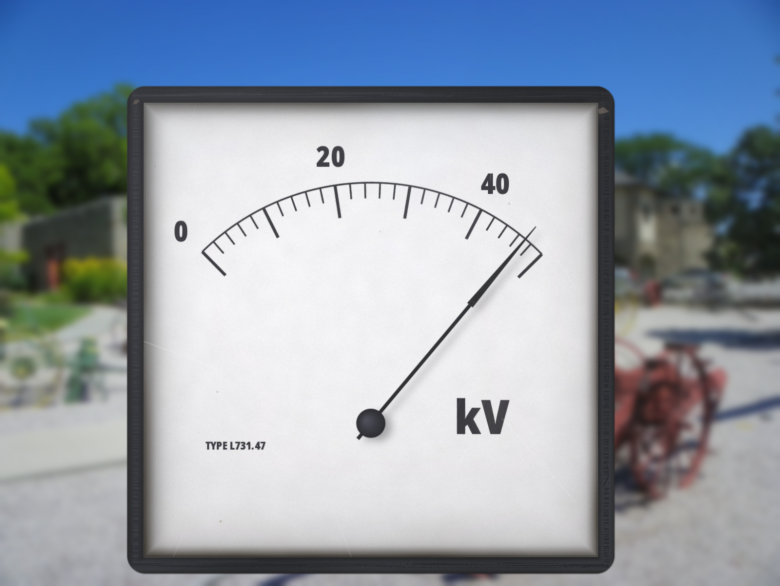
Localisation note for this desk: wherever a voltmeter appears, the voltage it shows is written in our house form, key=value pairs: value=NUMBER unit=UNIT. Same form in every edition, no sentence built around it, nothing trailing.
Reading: value=47 unit=kV
